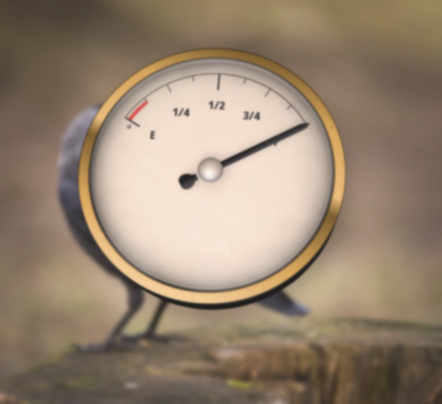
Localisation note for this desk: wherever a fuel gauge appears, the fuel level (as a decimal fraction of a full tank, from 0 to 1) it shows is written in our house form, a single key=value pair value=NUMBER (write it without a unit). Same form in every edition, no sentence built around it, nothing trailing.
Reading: value=1
